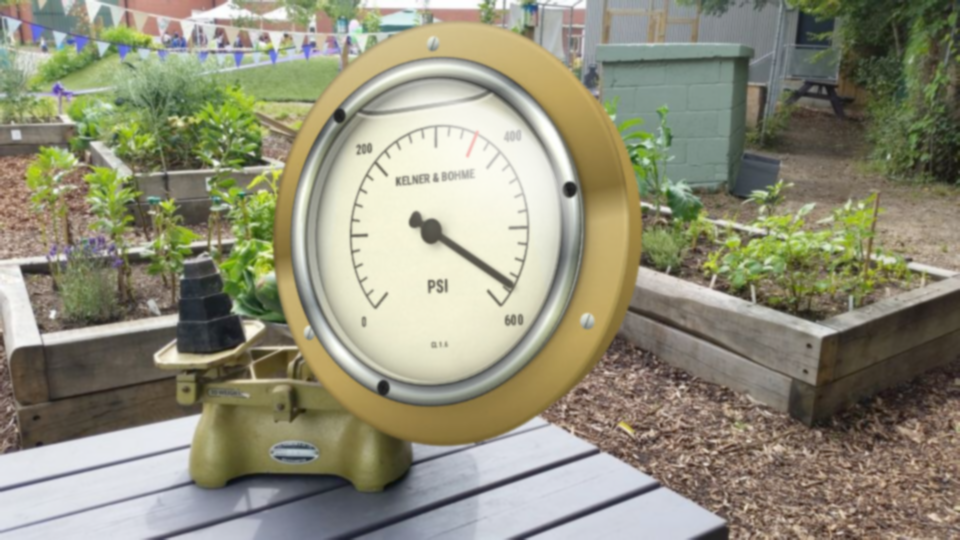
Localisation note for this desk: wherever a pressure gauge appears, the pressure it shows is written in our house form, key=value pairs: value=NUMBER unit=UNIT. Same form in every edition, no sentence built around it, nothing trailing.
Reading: value=570 unit=psi
